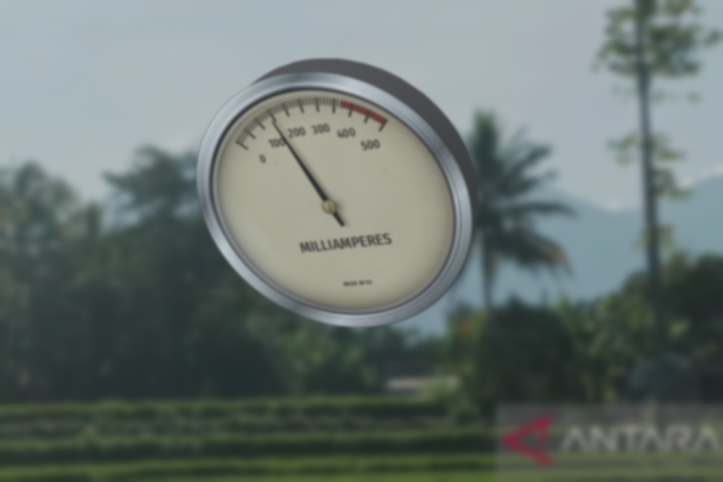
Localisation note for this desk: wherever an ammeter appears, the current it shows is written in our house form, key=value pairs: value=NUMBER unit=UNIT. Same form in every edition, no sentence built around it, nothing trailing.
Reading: value=150 unit=mA
